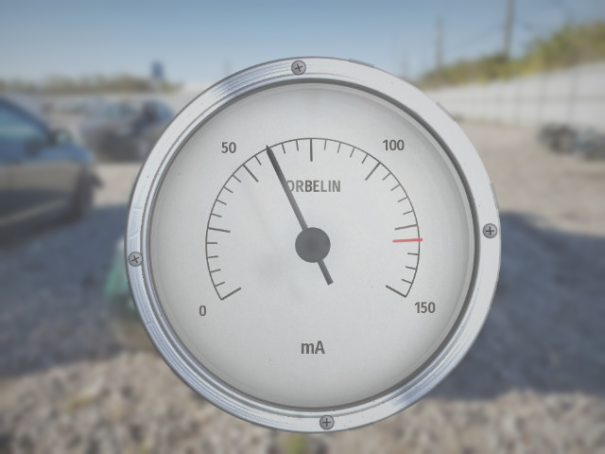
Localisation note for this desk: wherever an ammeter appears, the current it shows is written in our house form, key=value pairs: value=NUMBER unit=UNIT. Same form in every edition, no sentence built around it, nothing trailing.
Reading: value=60 unit=mA
